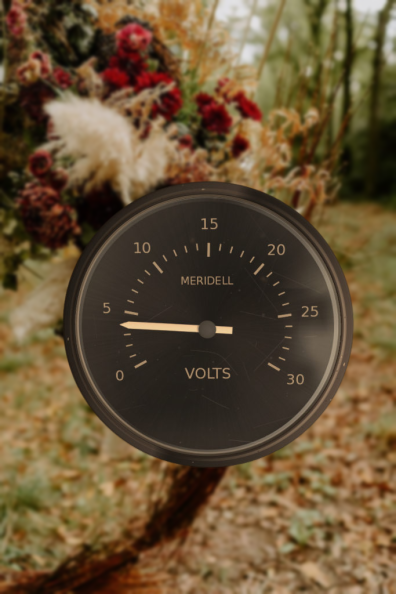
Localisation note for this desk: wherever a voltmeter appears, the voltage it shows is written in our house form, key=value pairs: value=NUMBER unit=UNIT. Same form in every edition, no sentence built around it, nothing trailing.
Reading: value=4 unit=V
